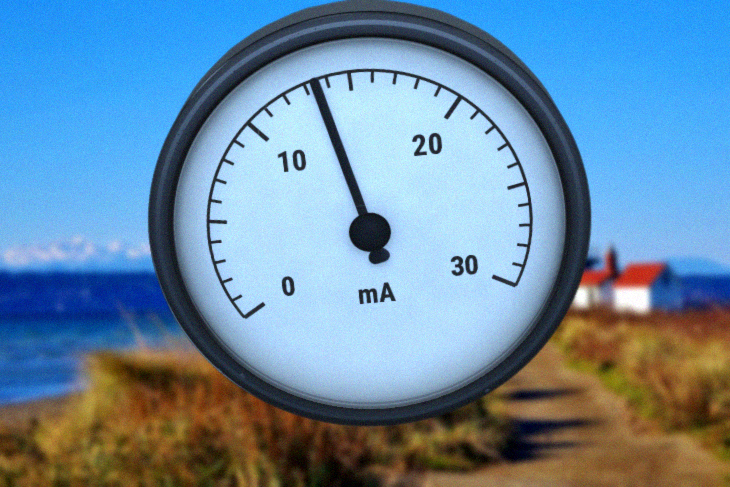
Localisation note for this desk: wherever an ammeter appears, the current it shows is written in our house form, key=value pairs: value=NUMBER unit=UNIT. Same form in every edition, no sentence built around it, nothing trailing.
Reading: value=13.5 unit=mA
